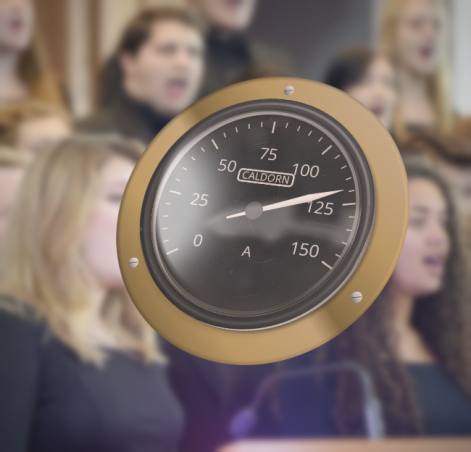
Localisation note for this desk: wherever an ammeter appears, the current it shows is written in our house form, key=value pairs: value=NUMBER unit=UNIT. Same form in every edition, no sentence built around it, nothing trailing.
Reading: value=120 unit=A
